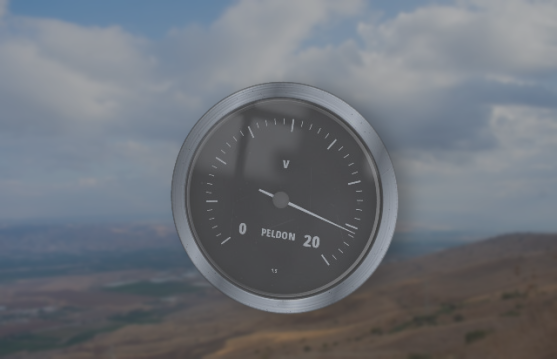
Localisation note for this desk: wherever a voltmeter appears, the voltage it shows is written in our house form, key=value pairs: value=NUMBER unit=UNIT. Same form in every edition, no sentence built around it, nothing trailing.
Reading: value=17.75 unit=V
